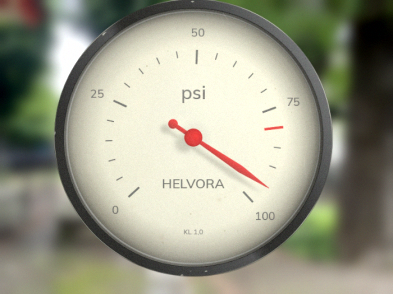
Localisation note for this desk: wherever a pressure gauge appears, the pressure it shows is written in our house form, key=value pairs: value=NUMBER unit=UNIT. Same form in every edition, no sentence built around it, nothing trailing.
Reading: value=95 unit=psi
